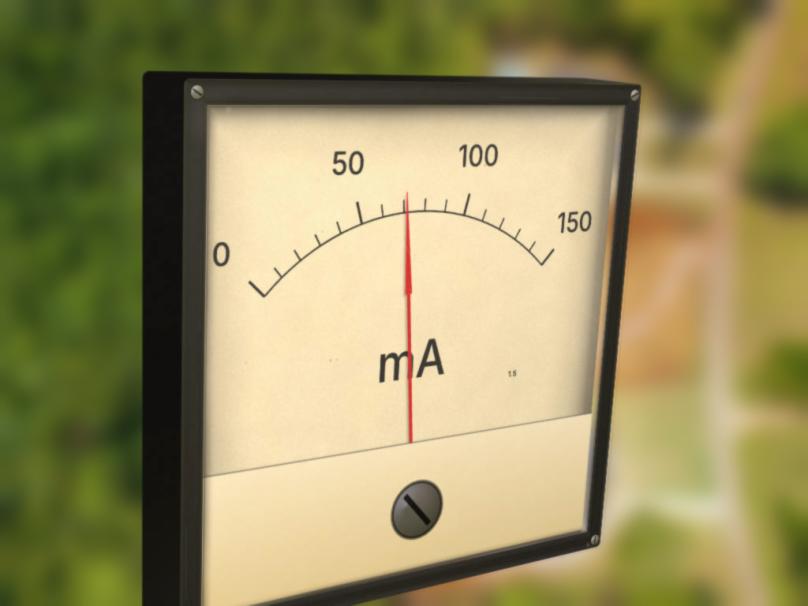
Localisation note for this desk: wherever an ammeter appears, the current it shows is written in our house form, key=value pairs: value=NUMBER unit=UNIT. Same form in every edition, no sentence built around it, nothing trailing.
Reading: value=70 unit=mA
